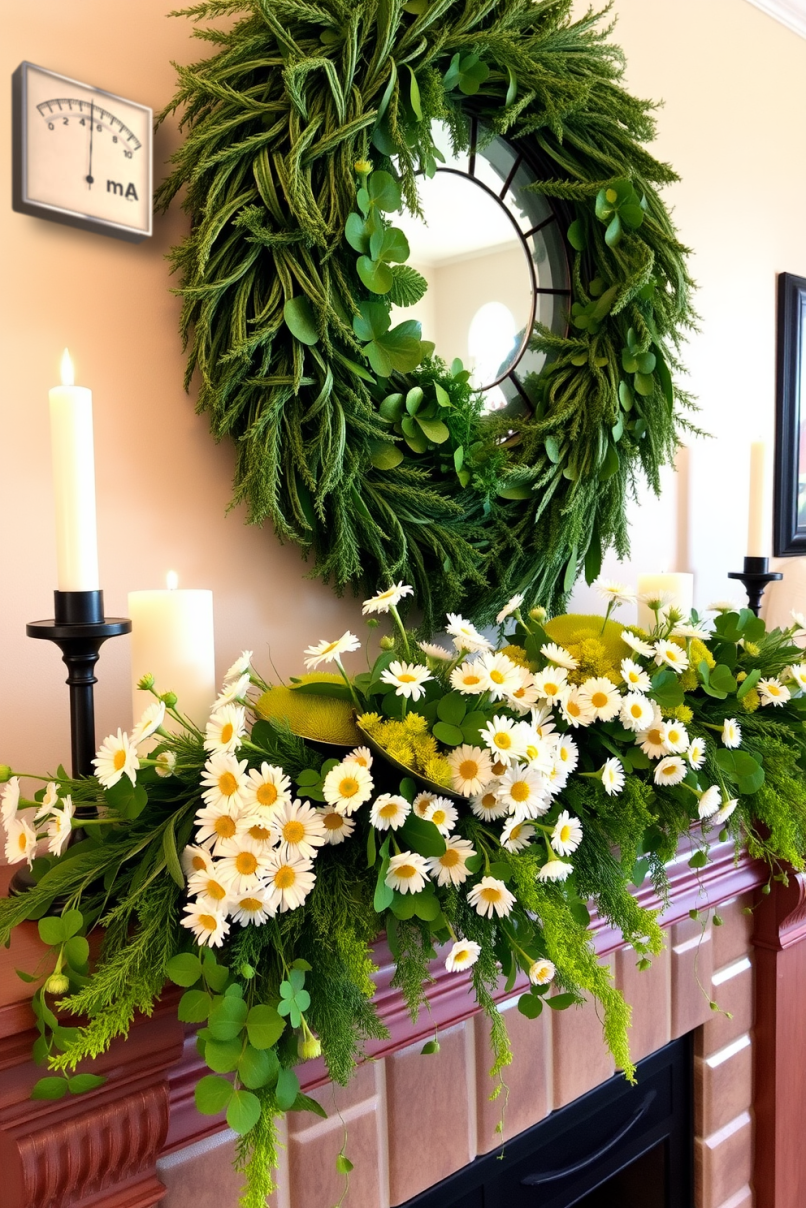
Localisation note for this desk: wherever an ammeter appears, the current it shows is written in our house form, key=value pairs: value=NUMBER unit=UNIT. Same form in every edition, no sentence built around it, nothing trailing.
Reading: value=5 unit=mA
